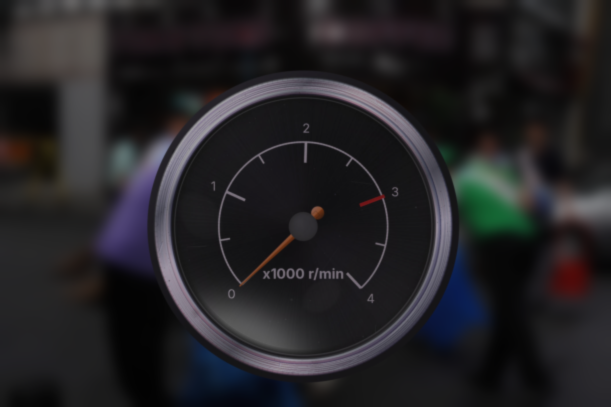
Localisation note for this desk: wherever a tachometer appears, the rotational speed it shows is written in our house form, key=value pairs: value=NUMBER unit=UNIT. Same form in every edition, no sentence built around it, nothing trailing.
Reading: value=0 unit=rpm
